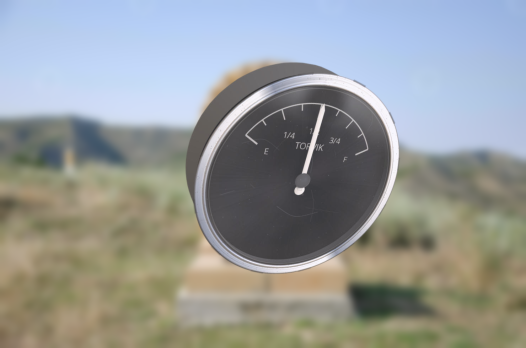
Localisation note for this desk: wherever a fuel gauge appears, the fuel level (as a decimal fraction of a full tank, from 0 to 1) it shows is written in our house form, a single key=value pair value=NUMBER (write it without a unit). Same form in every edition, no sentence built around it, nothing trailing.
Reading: value=0.5
